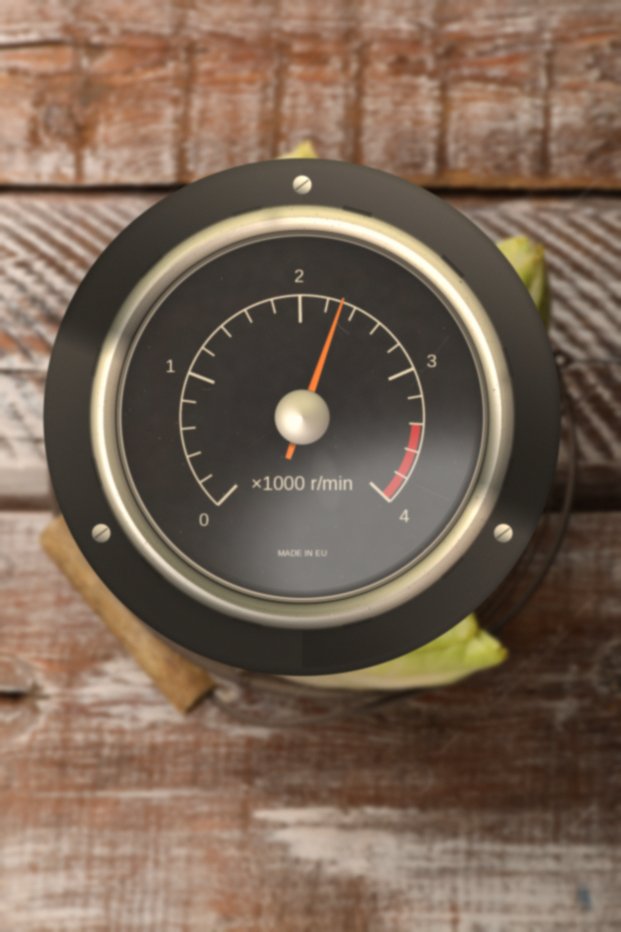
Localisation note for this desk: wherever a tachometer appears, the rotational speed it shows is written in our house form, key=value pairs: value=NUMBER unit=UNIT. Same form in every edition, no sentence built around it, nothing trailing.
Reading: value=2300 unit=rpm
